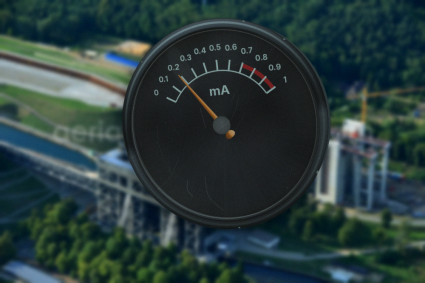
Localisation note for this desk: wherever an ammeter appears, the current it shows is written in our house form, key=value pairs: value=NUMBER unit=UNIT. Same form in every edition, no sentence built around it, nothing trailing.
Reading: value=0.2 unit=mA
